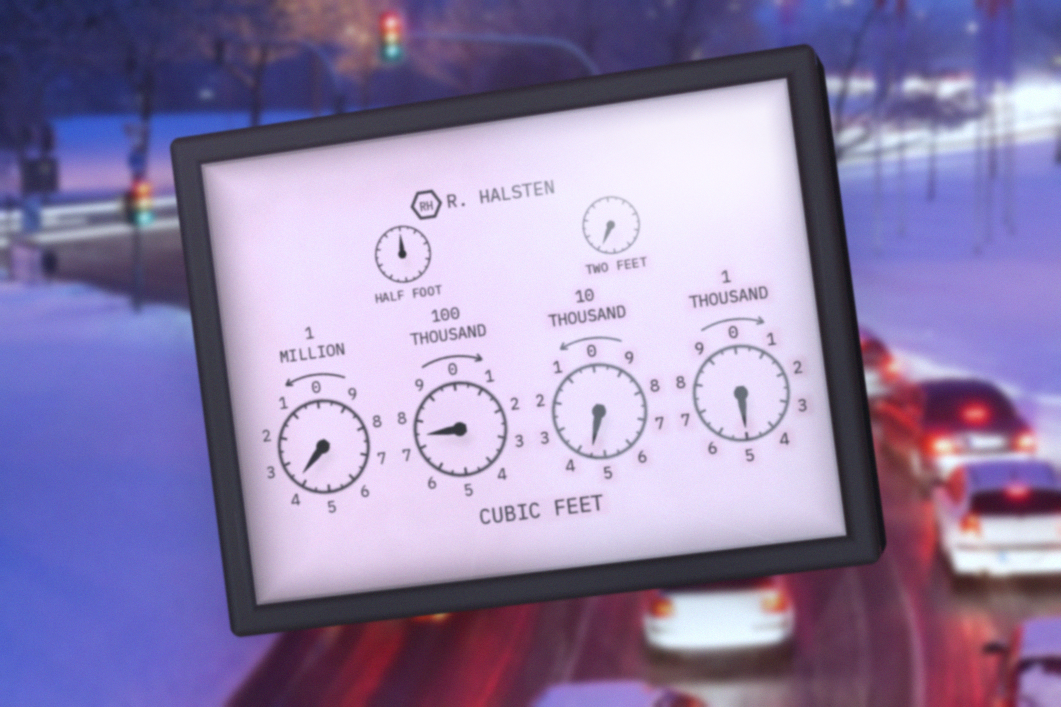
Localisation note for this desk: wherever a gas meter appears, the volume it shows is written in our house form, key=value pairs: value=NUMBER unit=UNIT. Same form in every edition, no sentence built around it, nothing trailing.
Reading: value=374500 unit=ft³
